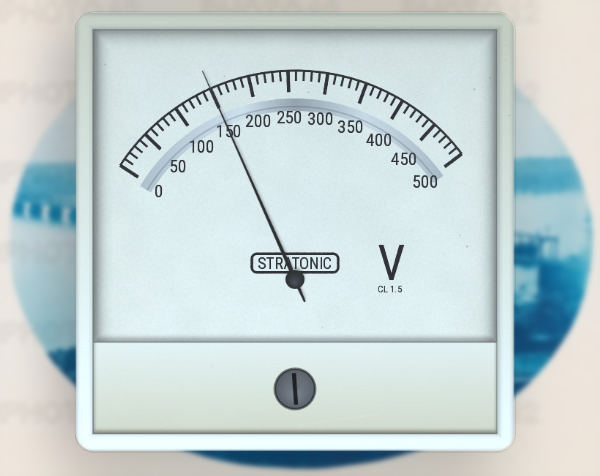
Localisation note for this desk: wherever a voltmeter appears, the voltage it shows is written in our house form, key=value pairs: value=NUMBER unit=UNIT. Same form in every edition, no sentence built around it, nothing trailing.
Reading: value=150 unit=V
